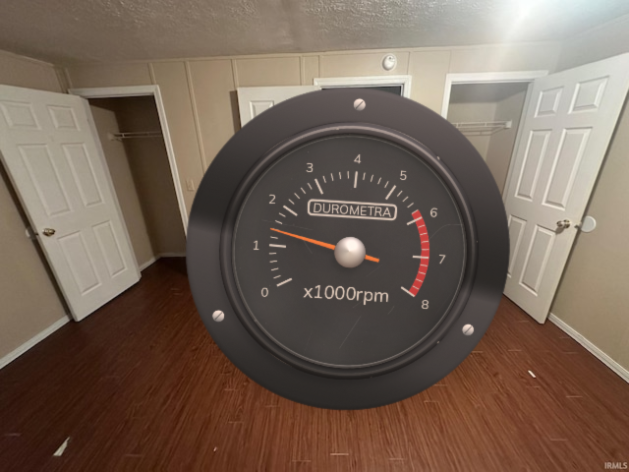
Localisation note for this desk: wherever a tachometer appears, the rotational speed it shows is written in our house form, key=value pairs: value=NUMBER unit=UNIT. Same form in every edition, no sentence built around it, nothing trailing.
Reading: value=1400 unit=rpm
